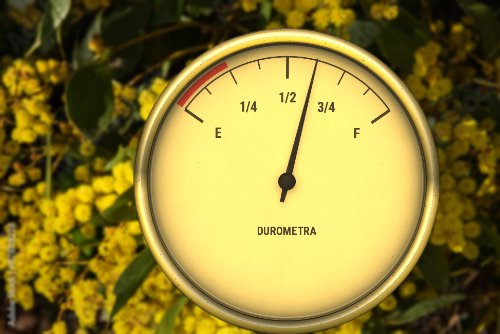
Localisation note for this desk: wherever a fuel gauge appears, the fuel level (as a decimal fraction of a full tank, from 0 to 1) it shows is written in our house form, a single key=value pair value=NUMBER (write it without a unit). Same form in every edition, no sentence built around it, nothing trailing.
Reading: value=0.625
